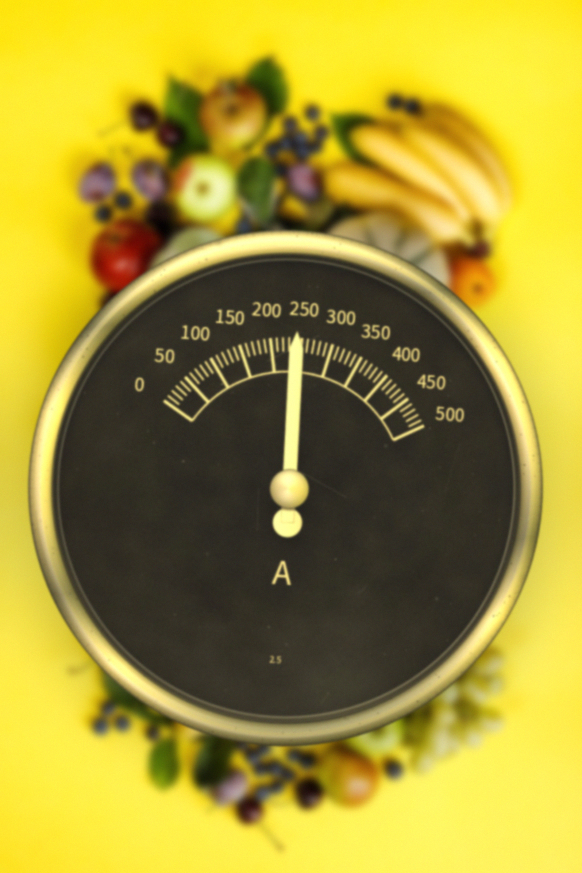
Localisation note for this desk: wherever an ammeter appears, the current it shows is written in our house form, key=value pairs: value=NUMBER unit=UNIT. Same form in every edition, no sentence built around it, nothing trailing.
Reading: value=240 unit=A
